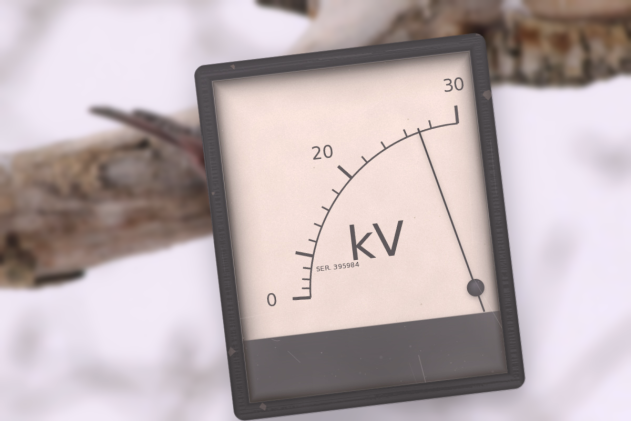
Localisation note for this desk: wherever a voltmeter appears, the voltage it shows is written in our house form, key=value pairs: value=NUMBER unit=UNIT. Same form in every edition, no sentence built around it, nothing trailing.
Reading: value=27 unit=kV
